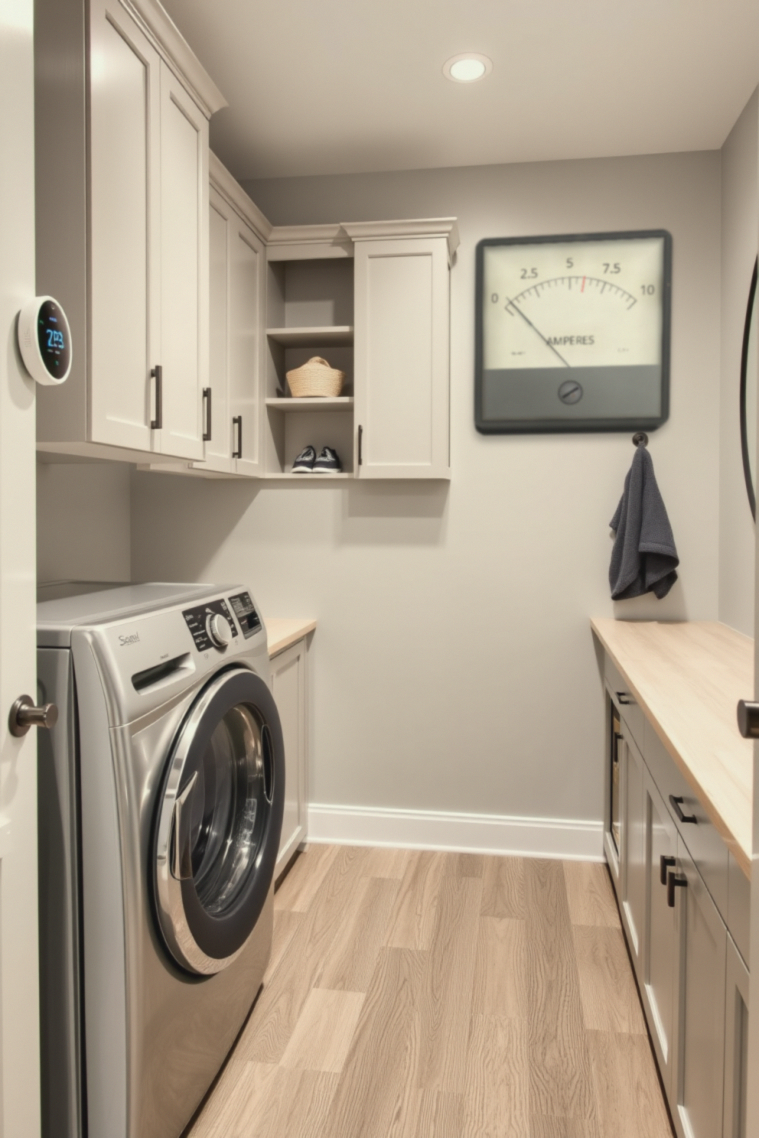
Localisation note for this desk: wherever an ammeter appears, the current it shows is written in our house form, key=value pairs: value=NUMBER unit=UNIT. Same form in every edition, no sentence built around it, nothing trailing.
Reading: value=0.5 unit=A
